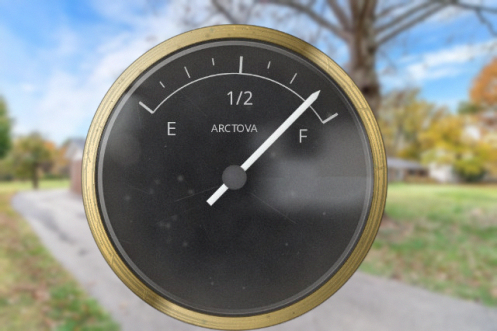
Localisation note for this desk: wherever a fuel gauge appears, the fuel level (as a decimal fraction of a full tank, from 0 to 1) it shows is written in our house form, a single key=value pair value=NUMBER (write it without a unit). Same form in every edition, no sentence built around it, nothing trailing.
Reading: value=0.875
